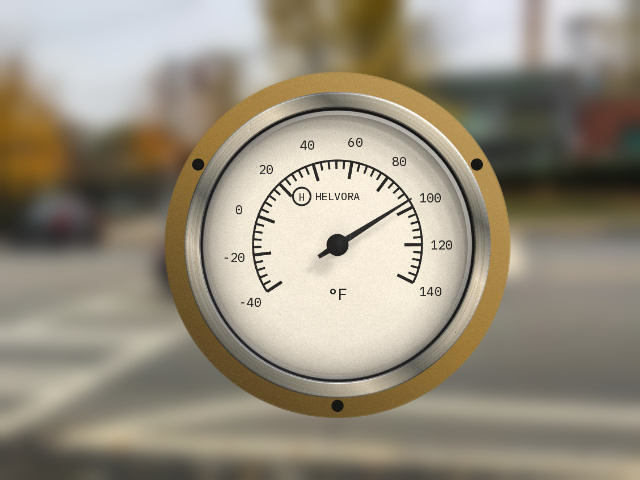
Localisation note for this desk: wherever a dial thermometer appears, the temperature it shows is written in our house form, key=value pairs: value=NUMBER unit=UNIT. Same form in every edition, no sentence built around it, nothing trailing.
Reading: value=96 unit=°F
